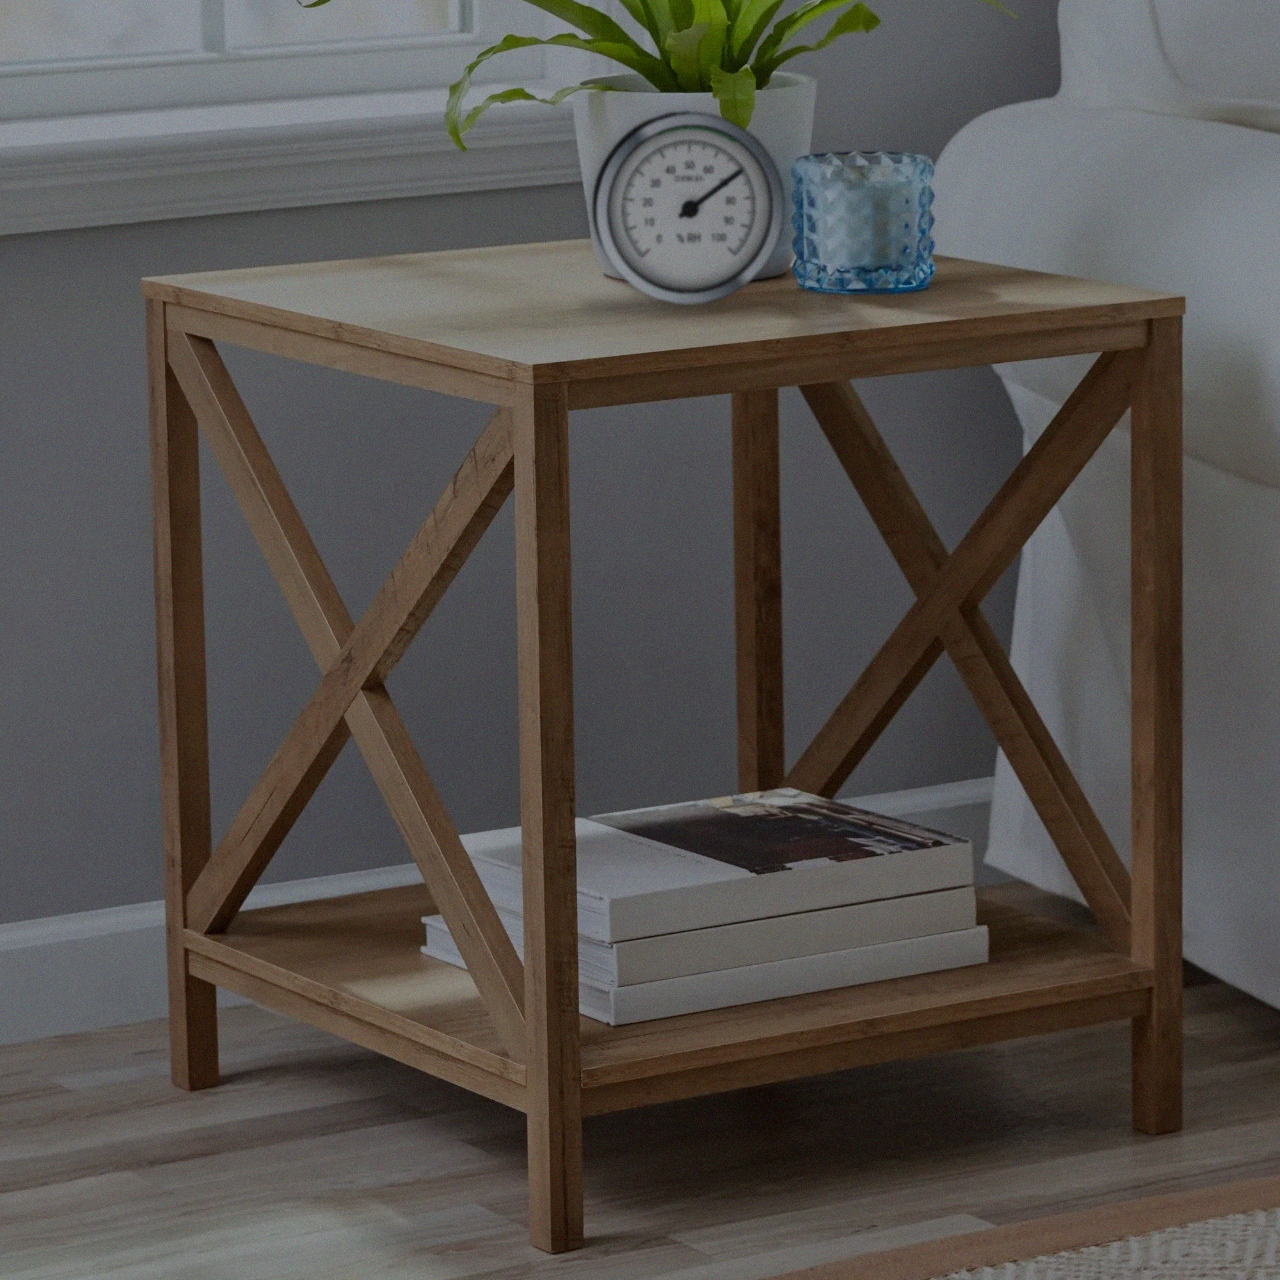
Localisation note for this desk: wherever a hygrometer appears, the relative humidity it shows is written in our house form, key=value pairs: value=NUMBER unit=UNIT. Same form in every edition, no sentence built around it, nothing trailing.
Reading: value=70 unit=%
